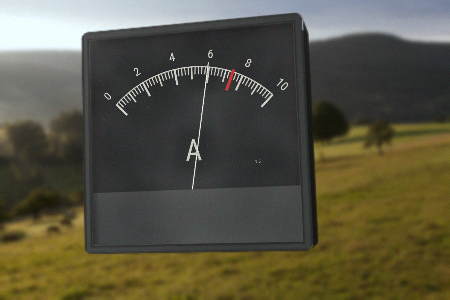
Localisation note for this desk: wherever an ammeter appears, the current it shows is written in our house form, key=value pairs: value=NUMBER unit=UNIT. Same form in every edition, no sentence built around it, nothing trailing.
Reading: value=6 unit=A
